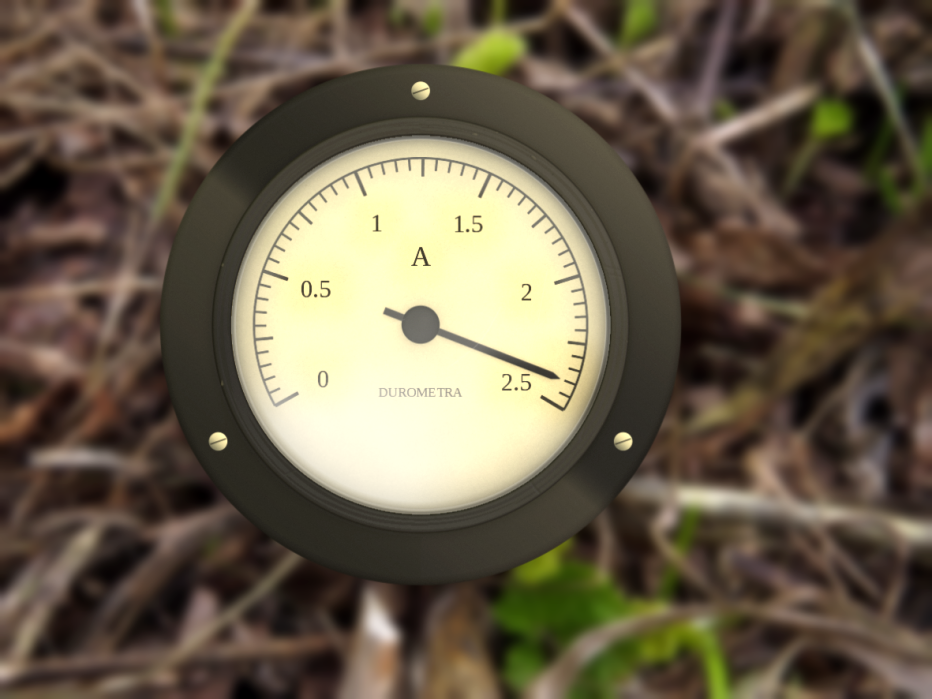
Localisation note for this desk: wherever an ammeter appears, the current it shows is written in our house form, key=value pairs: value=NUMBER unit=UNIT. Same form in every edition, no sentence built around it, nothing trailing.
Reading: value=2.4 unit=A
